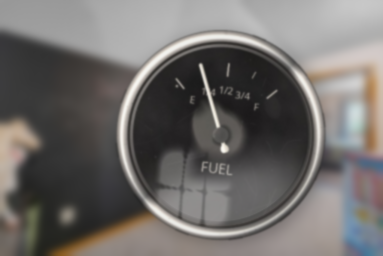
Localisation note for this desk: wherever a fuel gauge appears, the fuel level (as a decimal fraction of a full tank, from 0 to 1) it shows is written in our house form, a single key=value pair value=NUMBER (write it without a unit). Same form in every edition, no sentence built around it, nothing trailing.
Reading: value=0.25
